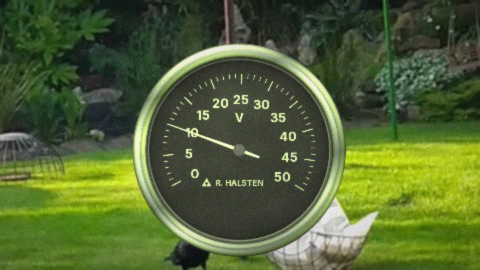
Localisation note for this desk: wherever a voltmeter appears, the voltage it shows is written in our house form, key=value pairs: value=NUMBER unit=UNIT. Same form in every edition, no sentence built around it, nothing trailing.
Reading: value=10 unit=V
